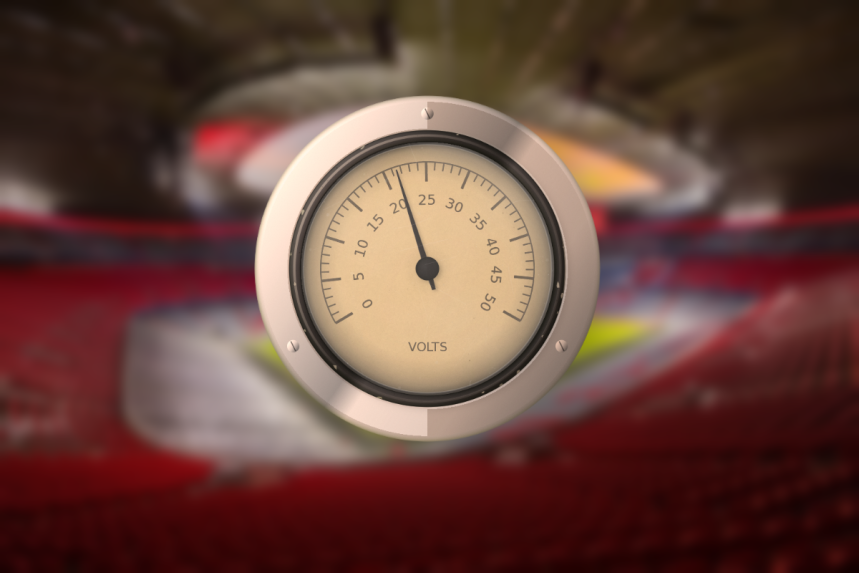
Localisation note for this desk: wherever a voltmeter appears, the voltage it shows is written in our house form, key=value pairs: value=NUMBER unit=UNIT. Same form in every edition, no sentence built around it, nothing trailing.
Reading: value=21.5 unit=V
